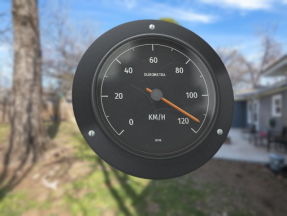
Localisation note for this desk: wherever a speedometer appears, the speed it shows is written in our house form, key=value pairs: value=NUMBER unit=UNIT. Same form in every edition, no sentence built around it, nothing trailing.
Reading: value=115 unit=km/h
